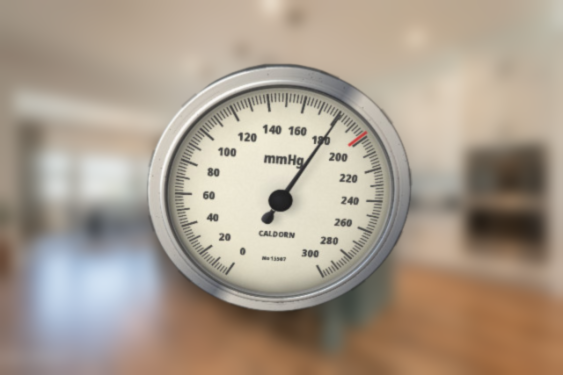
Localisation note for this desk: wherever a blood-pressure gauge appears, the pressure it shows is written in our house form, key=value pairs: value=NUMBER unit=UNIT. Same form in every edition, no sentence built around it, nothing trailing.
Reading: value=180 unit=mmHg
